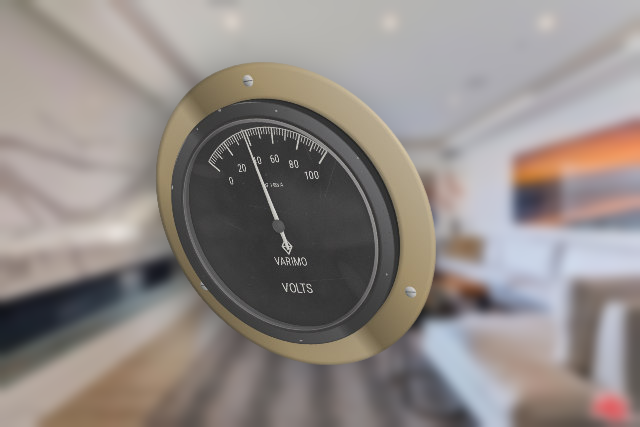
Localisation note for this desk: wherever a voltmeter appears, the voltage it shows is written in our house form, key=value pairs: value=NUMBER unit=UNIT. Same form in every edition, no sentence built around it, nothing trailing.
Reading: value=40 unit=V
